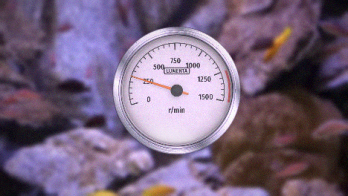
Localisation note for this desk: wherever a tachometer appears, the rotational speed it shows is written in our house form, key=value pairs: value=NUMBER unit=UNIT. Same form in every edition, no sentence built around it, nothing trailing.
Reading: value=250 unit=rpm
